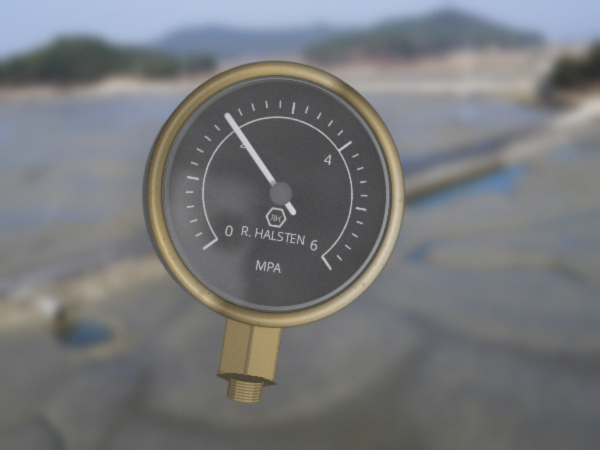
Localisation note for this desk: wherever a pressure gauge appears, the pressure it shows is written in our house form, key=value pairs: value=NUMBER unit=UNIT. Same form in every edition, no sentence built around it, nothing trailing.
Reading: value=2 unit=MPa
